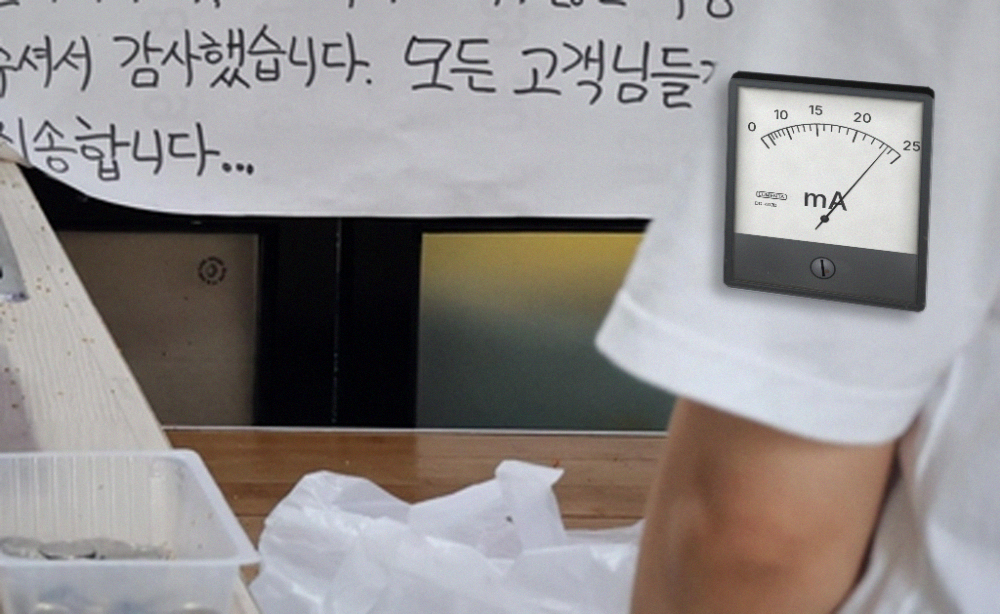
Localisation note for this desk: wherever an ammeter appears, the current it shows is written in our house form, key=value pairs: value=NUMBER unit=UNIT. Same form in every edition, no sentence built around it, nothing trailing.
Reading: value=23.5 unit=mA
